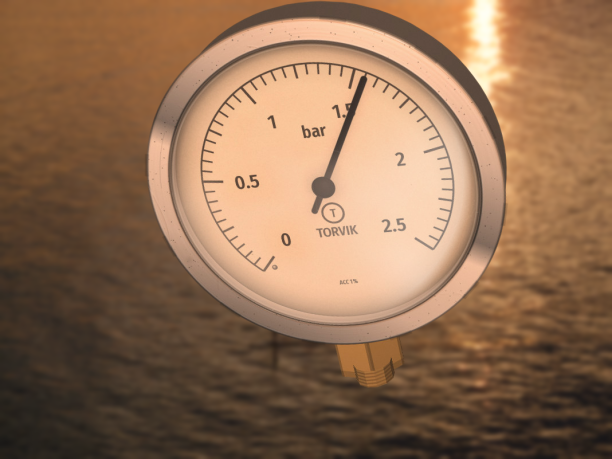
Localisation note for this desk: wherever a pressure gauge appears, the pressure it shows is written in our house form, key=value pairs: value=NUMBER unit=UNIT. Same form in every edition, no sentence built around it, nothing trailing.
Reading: value=1.55 unit=bar
